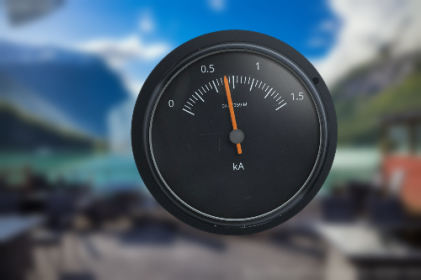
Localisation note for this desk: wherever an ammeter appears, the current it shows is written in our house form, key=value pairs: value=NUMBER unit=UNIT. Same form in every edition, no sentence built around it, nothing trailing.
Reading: value=0.65 unit=kA
